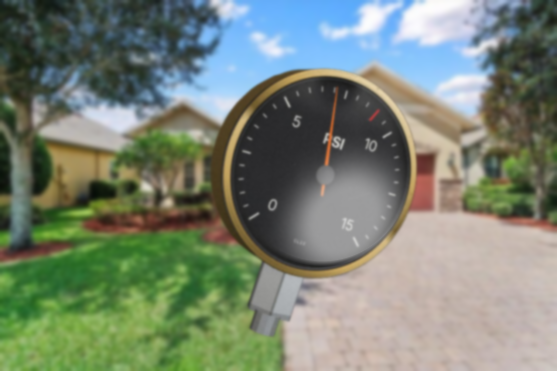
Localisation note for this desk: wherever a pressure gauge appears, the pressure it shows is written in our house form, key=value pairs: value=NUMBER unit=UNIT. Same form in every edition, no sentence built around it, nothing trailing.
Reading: value=7 unit=psi
